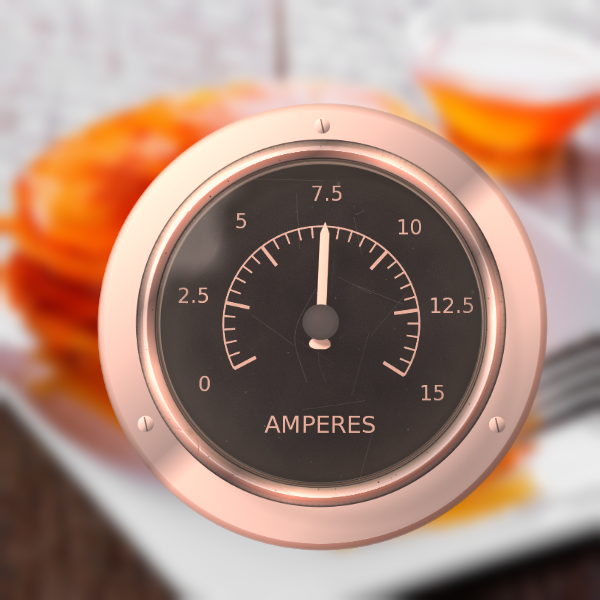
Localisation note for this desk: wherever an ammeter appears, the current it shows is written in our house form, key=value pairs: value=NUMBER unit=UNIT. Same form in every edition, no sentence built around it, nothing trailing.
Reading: value=7.5 unit=A
